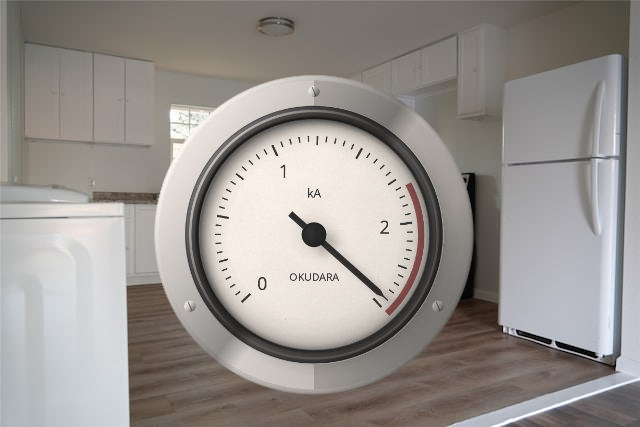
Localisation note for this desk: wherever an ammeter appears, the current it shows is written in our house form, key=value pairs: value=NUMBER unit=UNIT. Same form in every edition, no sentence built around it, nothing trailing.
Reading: value=2.45 unit=kA
